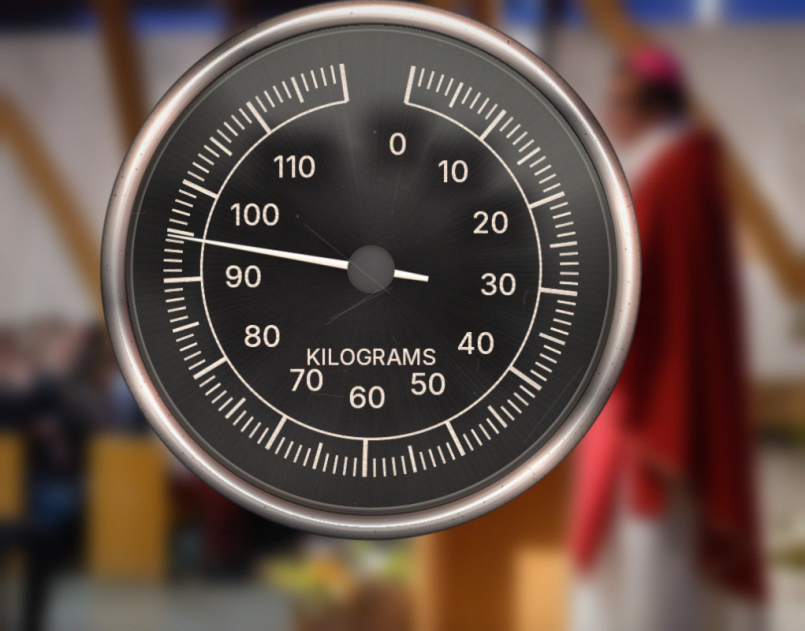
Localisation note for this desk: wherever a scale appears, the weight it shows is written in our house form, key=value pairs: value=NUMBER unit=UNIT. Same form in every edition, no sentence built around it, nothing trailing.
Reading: value=94.5 unit=kg
